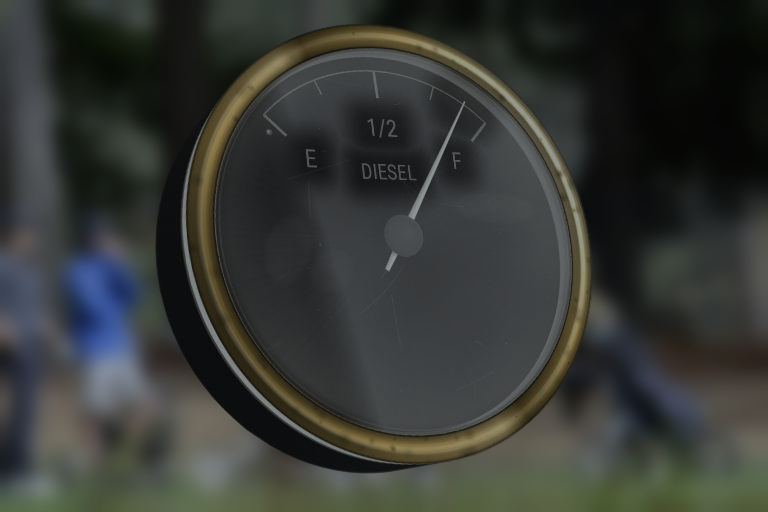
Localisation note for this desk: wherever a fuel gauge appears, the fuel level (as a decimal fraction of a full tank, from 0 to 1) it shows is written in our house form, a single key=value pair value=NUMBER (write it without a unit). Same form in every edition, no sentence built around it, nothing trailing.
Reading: value=0.875
